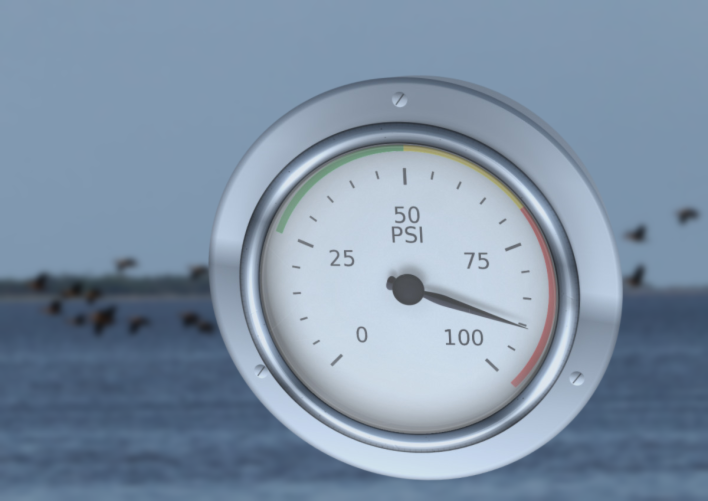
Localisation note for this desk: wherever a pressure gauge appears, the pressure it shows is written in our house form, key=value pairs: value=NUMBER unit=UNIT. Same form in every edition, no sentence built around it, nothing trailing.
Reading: value=90 unit=psi
